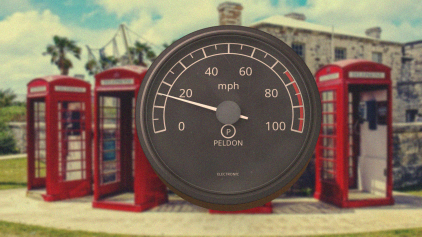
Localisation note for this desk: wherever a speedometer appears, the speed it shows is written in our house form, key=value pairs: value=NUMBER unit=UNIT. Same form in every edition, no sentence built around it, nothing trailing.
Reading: value=15 unit=mph
